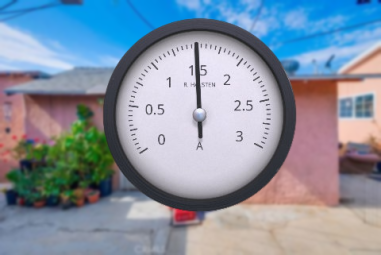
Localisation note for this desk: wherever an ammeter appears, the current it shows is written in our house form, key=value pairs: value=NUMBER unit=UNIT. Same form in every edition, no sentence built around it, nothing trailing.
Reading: value=1.5 unit=A
